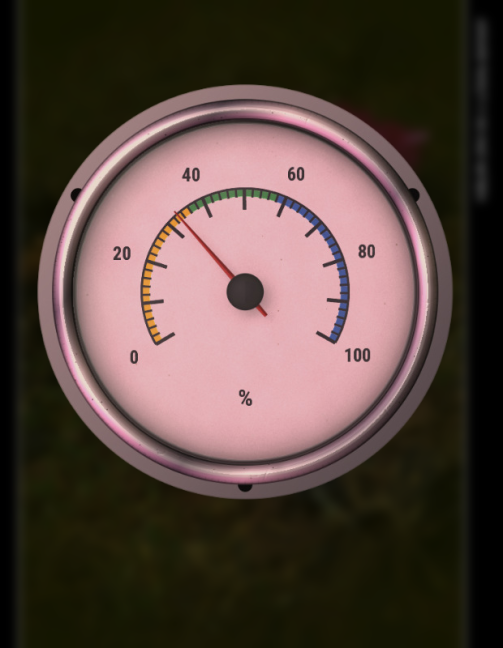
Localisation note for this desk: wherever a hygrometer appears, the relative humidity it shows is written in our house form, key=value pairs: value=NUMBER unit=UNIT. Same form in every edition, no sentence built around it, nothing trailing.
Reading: value=33 unit=%
